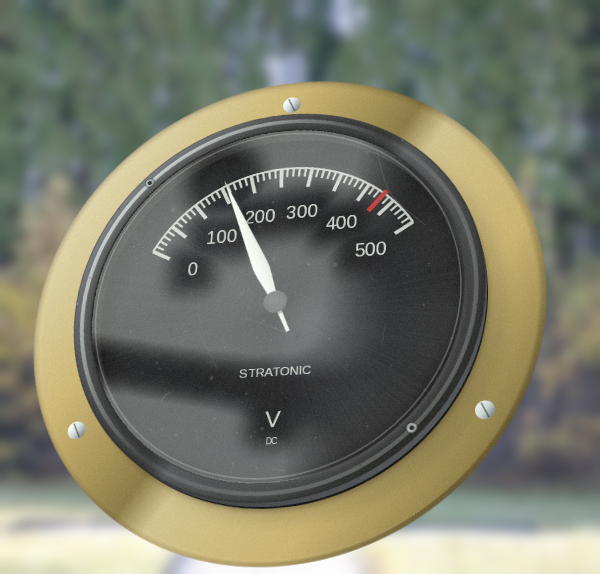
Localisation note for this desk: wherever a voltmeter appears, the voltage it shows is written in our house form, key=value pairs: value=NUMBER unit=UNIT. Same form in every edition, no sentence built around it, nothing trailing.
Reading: value=160 unit=V
